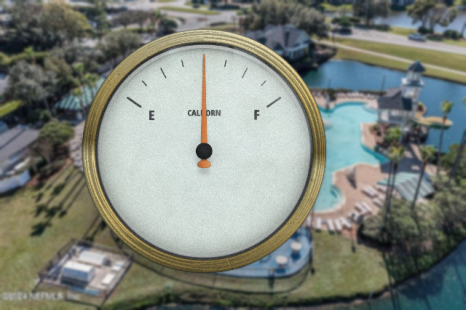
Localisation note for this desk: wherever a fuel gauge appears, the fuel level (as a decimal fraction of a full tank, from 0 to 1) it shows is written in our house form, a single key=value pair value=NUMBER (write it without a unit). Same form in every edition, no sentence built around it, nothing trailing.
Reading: value=0.5
